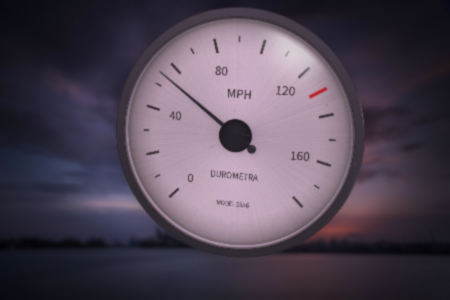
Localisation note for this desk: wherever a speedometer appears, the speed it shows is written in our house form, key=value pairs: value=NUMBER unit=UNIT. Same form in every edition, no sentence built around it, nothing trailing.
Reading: value=55 unit=mph
